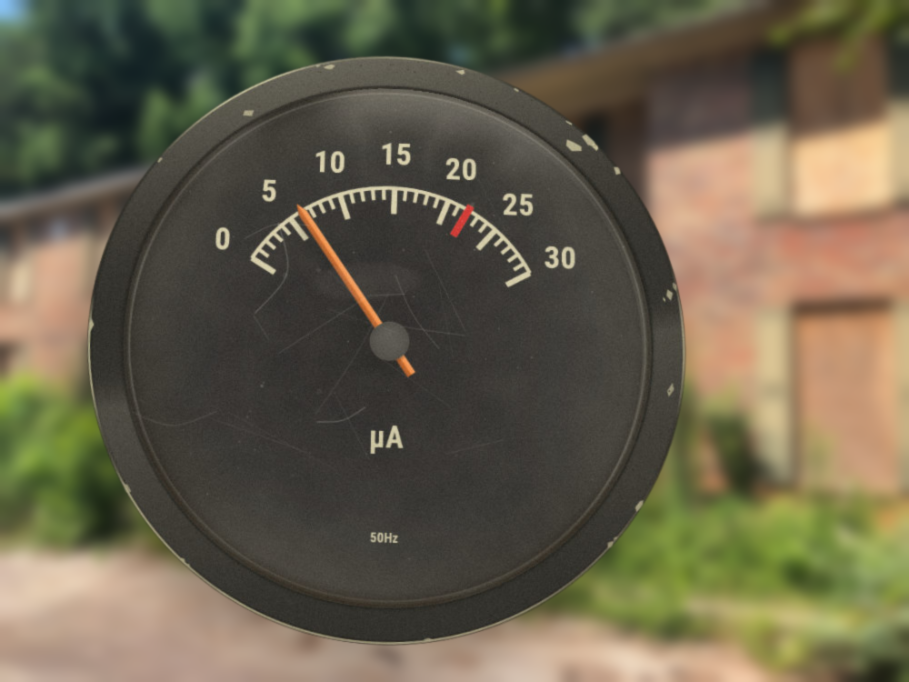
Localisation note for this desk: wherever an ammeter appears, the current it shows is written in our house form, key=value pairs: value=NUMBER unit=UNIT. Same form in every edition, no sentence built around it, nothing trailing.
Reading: value=6 unit=µA
